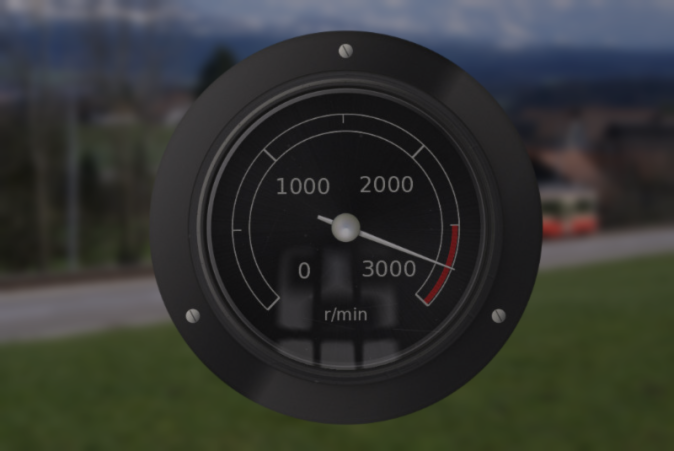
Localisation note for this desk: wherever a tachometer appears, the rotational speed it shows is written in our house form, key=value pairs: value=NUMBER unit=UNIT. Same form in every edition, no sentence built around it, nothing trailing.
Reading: value=2750 unit=rpm
